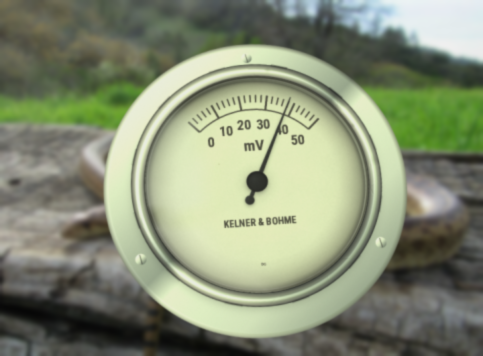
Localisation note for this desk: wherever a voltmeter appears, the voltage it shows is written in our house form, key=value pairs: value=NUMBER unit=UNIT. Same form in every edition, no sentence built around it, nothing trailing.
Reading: value=38 unit=mV
